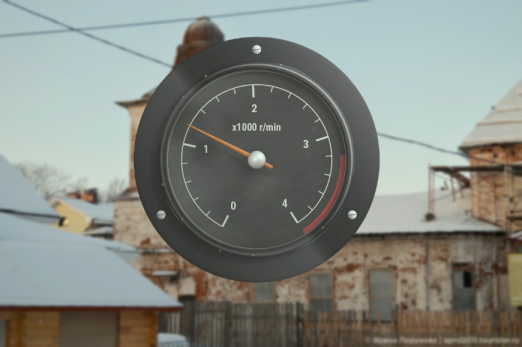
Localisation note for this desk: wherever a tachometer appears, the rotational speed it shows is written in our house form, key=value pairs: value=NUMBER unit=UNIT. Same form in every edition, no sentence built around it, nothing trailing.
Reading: value=1200 unit=rpm
